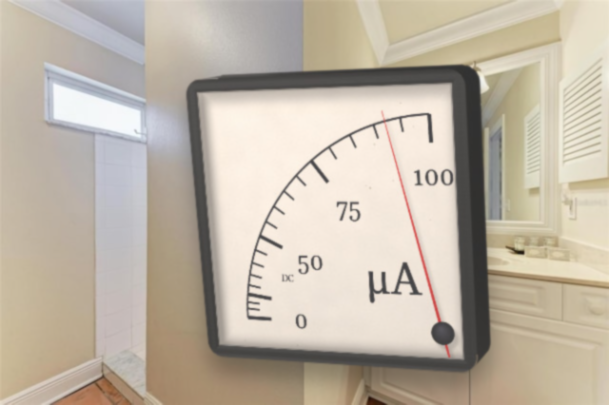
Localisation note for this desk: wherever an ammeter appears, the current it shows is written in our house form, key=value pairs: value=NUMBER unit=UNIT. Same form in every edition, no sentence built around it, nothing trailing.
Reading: value=92.5 unit=µA
